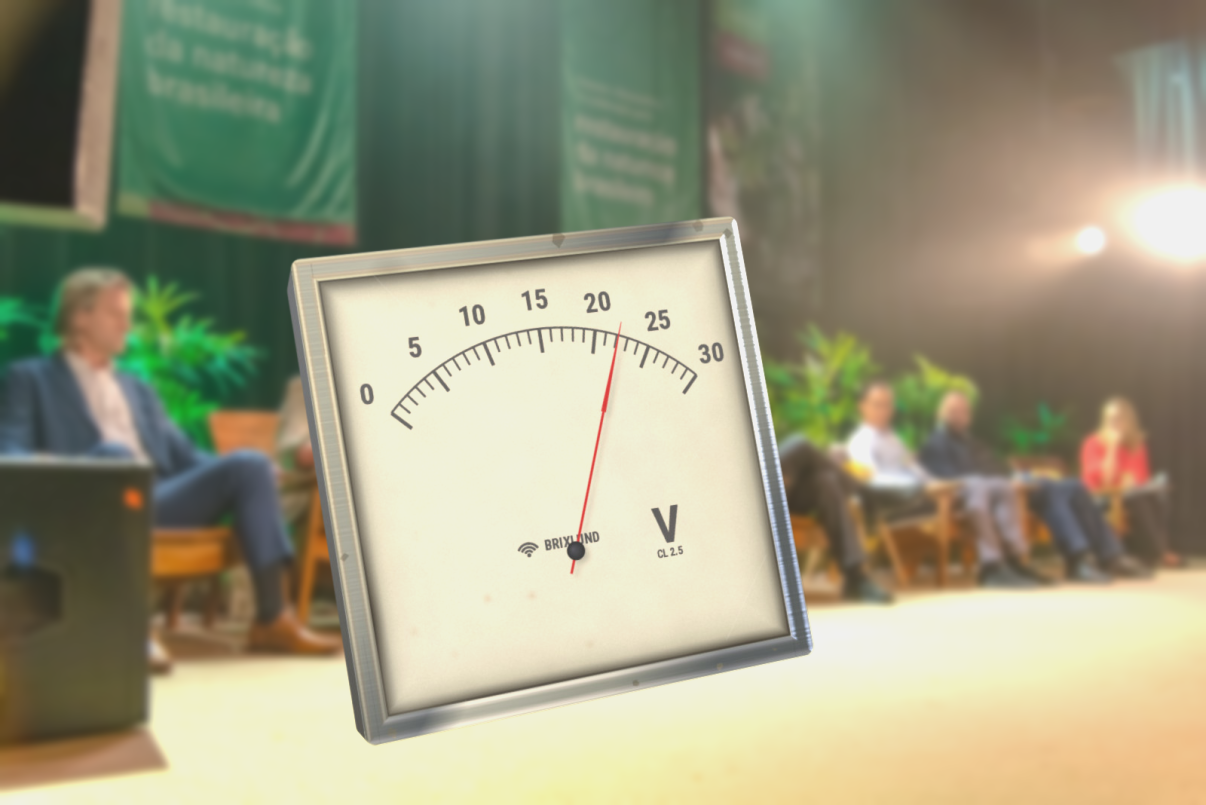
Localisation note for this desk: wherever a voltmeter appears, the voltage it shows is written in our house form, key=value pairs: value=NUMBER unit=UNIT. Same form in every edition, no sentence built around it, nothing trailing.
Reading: value=22 unit=V
